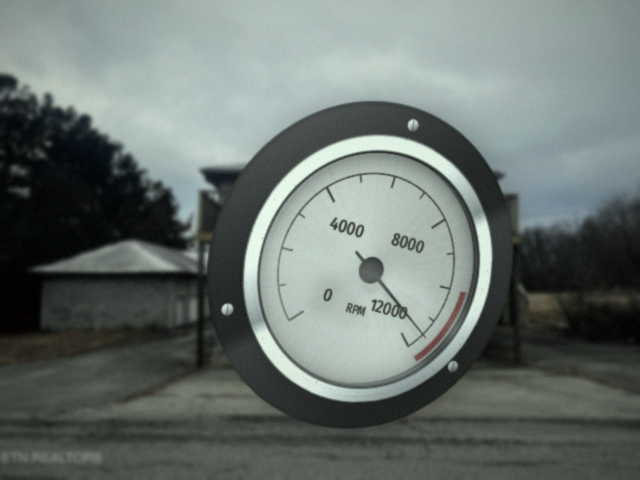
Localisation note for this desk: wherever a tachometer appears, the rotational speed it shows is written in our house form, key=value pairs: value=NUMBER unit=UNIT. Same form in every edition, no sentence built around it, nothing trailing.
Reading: value=11500 unit=rpm
